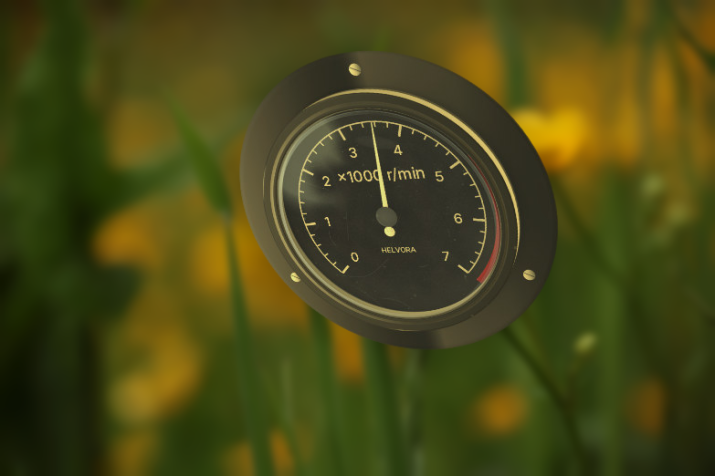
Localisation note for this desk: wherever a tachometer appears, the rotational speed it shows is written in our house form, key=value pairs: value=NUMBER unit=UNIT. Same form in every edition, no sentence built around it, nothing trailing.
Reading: value=3600 unit=rpm
